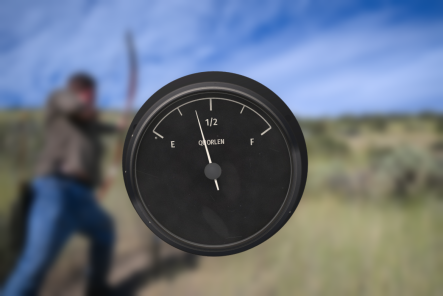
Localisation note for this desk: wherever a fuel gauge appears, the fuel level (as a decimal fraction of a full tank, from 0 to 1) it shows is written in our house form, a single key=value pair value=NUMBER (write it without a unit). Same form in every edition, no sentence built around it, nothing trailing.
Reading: value=0.375
